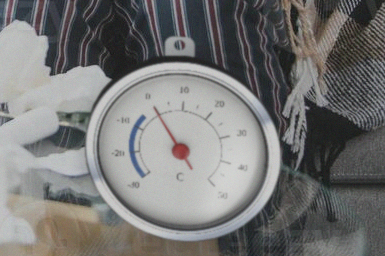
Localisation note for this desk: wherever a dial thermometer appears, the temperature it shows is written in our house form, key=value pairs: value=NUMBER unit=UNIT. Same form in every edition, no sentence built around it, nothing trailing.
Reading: value=0 unit=°C
